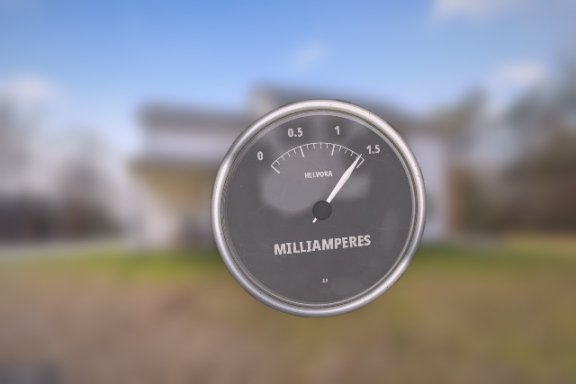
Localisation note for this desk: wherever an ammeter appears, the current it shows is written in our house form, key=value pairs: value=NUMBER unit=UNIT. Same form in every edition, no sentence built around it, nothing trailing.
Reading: value=1.4 unit=mA
